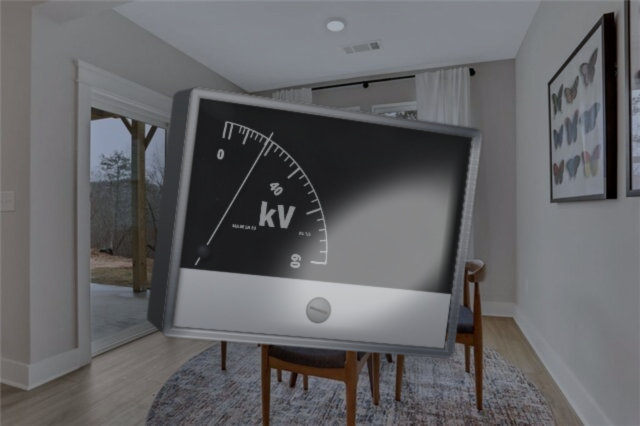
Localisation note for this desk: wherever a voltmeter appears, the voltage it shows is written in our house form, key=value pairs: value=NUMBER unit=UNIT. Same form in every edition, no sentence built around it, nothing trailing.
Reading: value=28 unit=kV
